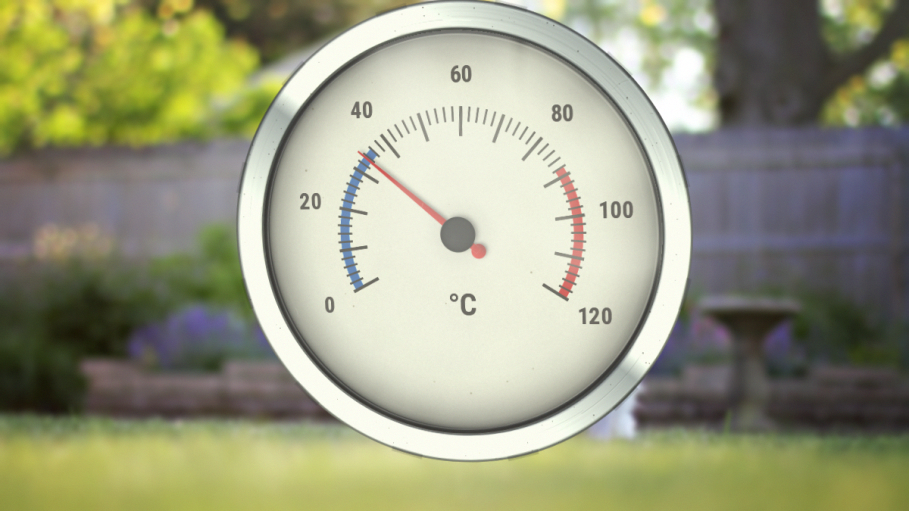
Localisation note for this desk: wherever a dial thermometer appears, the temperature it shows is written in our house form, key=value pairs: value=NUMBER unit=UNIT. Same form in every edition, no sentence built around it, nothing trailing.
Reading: value=34 unit=°C
